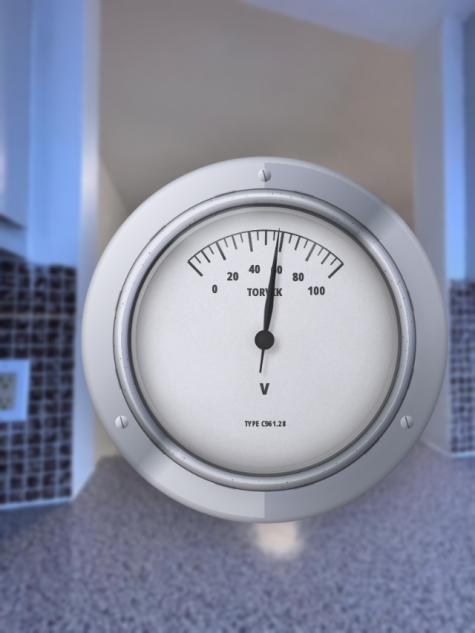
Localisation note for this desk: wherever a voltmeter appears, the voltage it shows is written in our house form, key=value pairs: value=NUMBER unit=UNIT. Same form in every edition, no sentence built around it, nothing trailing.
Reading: value=57.5 unit=V
